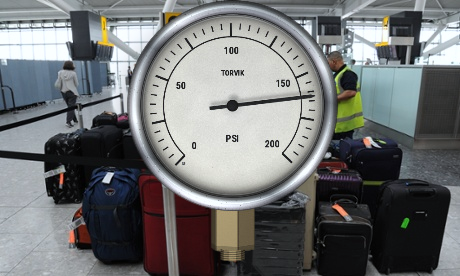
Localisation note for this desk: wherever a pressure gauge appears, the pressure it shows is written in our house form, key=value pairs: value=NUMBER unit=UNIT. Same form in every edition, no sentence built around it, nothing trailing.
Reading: value=162.5 unit=psi
